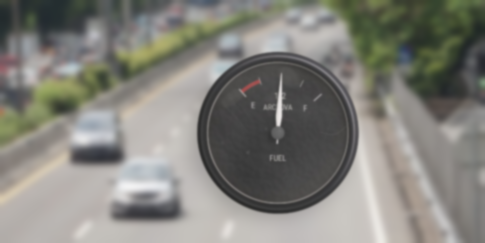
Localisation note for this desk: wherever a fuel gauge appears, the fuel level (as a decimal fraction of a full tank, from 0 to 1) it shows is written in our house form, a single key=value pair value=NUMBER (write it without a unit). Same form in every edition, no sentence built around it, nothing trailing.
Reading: value=0.5
